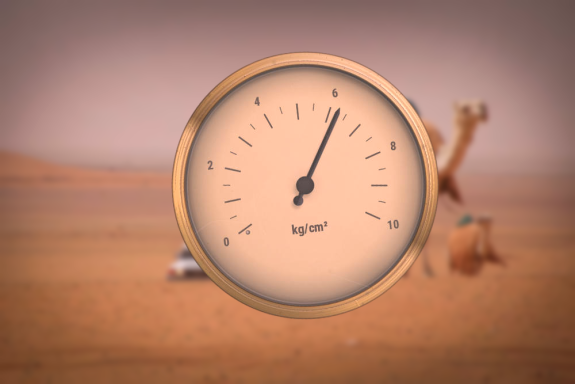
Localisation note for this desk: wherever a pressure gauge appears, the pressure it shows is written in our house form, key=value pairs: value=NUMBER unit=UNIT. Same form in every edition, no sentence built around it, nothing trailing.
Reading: value=6.25 unit=kg/cm²
